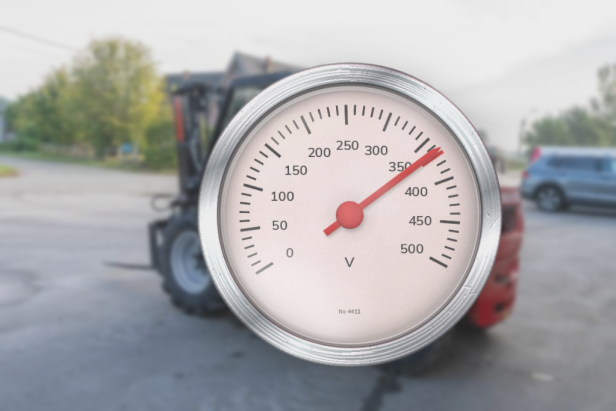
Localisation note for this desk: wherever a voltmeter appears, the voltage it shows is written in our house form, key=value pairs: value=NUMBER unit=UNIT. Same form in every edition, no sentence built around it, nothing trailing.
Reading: value=365 unit=V
